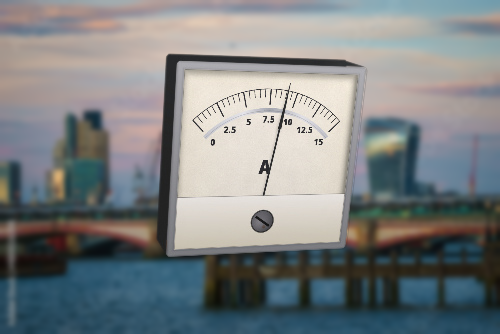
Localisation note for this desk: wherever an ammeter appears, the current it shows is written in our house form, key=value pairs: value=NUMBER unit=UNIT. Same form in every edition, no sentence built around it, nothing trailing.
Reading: value=9 unit=A
